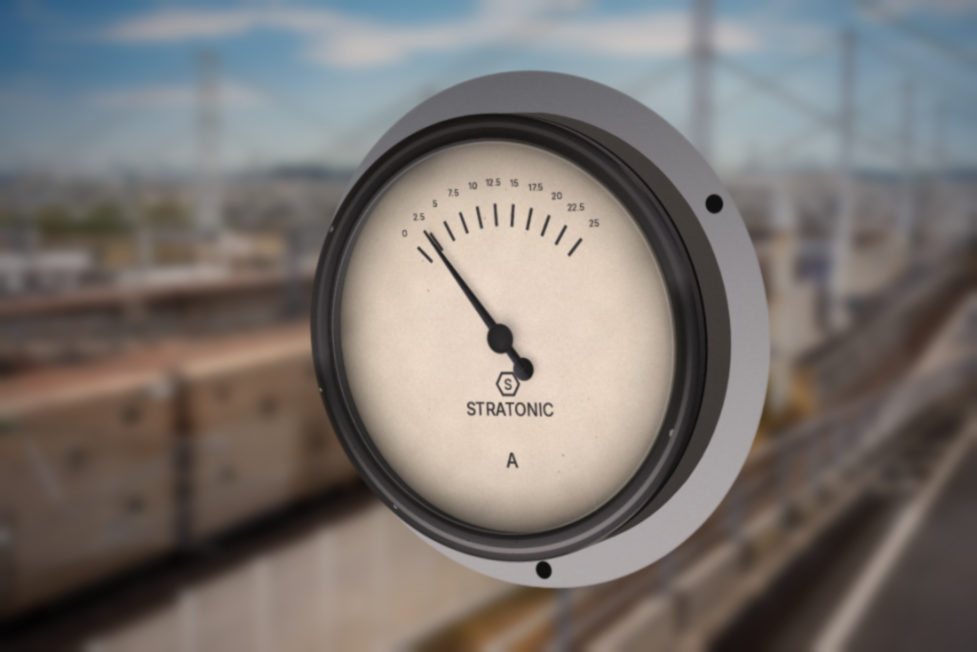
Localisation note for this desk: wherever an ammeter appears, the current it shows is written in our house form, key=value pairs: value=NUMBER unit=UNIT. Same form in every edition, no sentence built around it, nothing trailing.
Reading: value=2.5 unit=A
